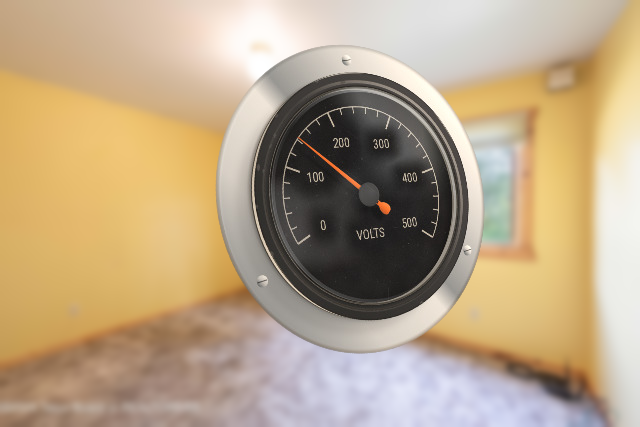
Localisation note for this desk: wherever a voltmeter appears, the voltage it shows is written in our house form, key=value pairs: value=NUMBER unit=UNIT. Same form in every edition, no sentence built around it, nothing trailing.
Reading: value=140 unit=V
